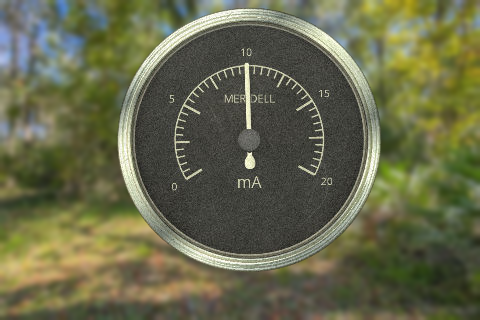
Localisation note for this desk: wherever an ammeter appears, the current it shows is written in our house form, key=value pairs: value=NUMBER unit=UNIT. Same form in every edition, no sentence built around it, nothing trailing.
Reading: value=10 unit=mA
